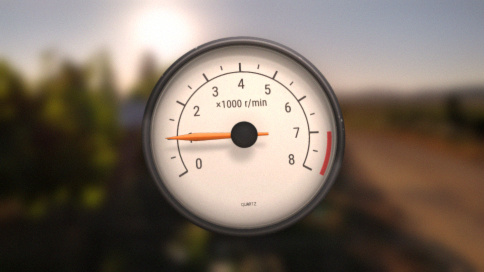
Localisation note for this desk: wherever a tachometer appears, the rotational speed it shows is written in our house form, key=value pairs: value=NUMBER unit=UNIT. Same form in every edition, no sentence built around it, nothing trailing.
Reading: value=1000 unit=rpm
